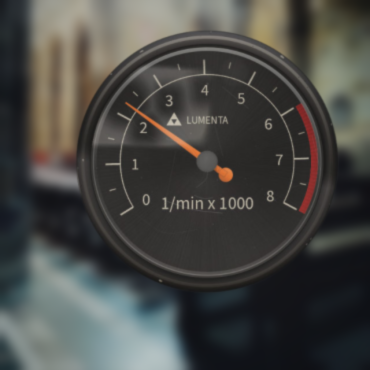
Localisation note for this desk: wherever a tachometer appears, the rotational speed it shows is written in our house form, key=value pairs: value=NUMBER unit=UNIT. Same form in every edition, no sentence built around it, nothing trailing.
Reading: value=2250 unit=rpm
